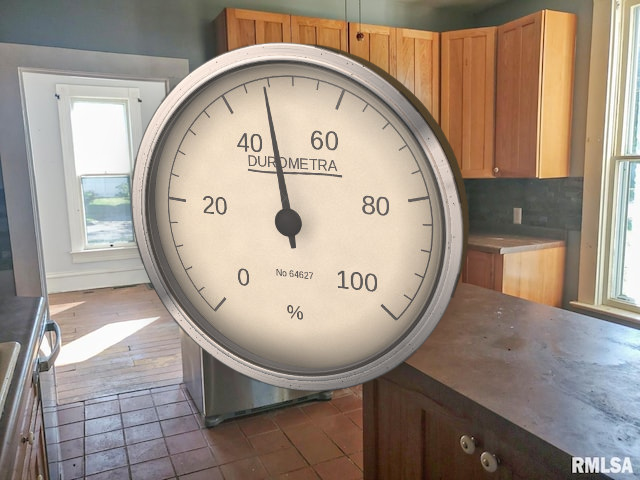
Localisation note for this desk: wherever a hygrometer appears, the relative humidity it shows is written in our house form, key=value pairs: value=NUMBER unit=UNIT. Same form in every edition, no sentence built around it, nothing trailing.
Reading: value=48 unit=%
